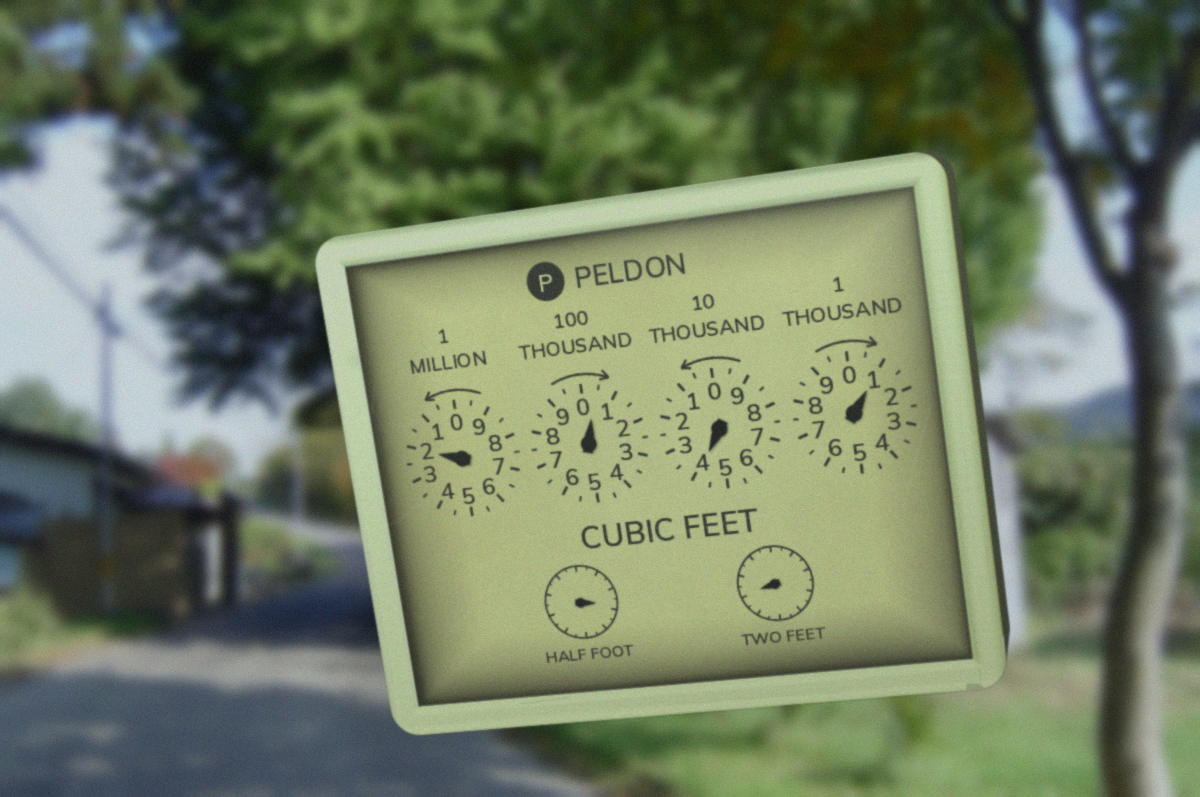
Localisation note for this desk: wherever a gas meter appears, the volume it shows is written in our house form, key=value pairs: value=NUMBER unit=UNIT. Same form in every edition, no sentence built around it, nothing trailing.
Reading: value=204100 unit=ft³
